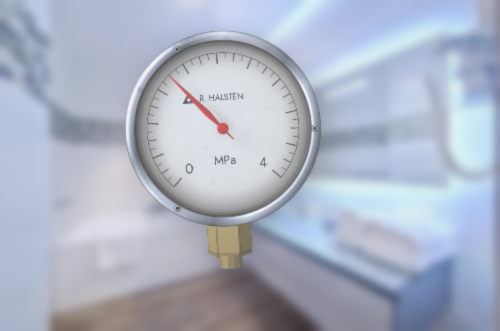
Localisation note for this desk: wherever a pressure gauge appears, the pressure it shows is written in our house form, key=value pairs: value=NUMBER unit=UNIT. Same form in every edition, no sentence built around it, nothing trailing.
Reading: value=1.4 unit=MPa
